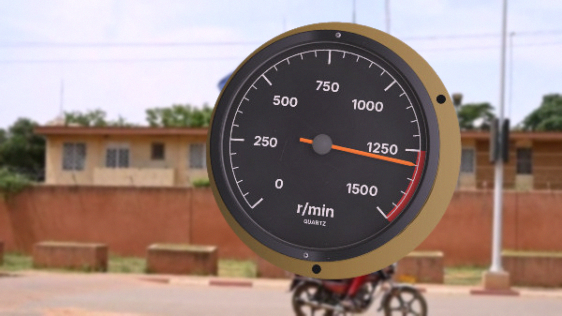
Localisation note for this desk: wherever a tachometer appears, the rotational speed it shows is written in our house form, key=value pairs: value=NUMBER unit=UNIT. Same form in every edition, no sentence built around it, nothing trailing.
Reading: value=1300 unit=rpm
